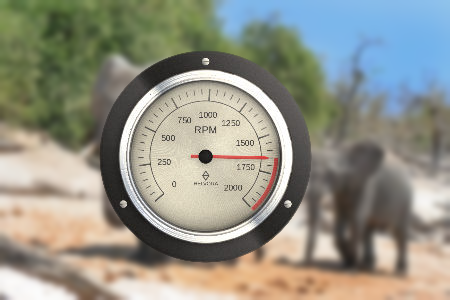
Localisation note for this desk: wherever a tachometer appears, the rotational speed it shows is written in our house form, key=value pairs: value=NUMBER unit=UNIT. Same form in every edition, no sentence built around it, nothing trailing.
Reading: value=1650 unit=rpm
